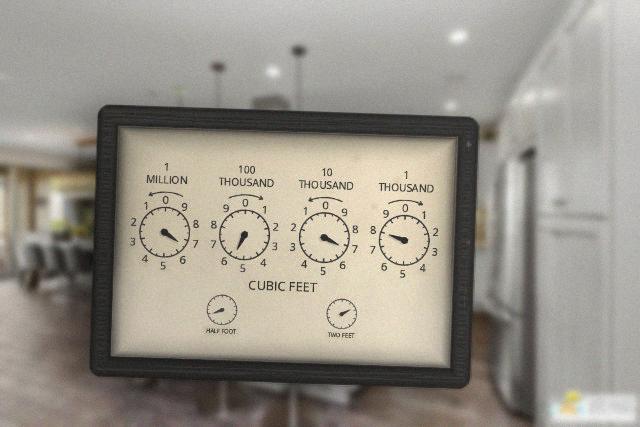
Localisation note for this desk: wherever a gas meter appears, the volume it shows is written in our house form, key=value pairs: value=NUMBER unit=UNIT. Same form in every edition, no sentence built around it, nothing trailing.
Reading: value=656800 unit=ft³
